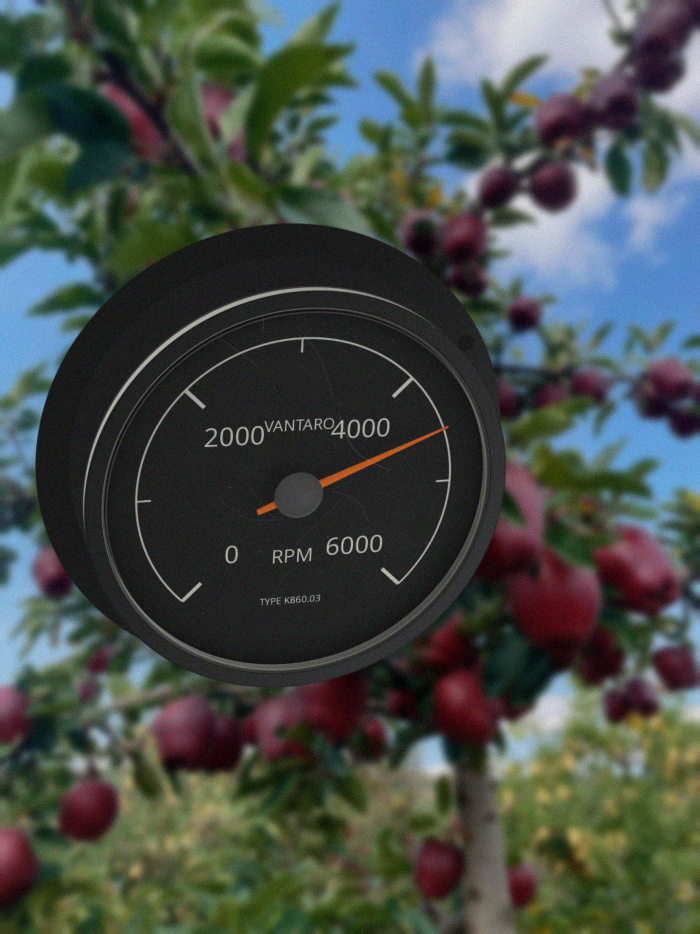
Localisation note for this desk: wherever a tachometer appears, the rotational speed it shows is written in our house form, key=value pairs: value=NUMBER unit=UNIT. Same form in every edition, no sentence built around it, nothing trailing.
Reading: value=4500 unit=rpm
